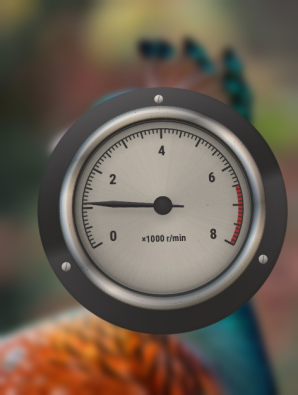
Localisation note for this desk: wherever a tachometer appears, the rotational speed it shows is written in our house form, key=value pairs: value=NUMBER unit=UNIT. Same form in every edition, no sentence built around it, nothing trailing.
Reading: value=1100 unit=rpm
